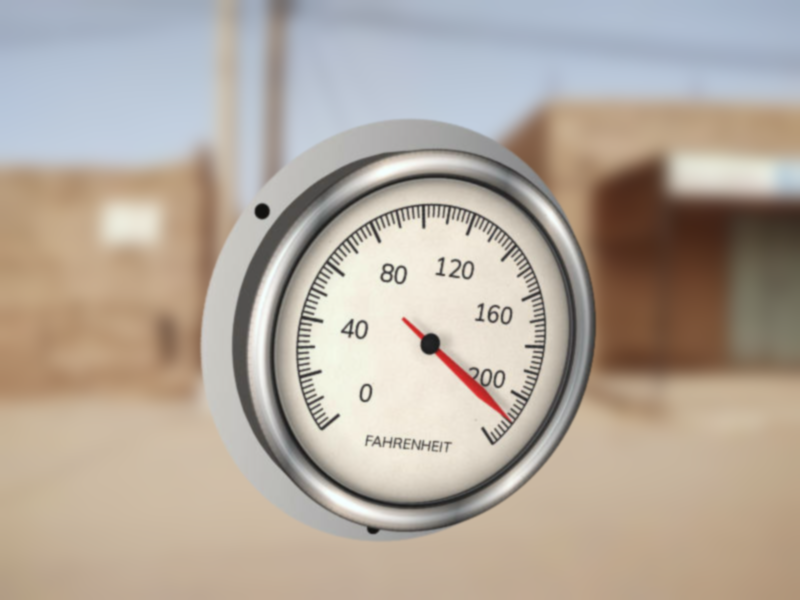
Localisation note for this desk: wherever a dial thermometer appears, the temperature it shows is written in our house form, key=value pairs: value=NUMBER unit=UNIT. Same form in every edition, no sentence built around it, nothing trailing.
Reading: value=210 unit=°F
